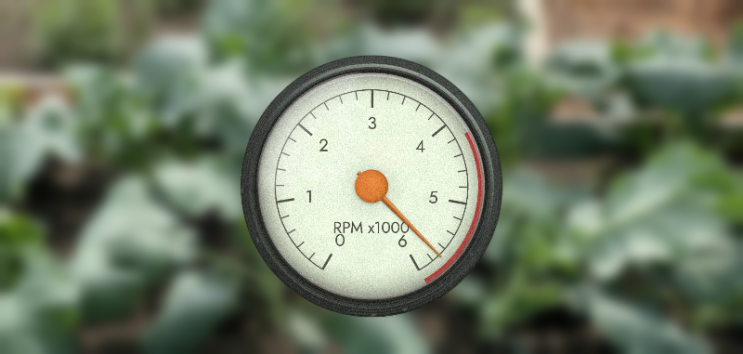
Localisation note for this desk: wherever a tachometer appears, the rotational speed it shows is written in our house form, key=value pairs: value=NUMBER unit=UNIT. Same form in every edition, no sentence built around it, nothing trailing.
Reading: value=5700 unit=rpm
